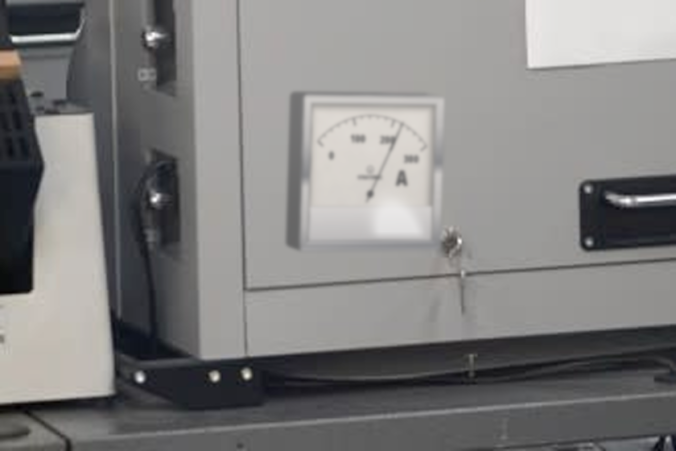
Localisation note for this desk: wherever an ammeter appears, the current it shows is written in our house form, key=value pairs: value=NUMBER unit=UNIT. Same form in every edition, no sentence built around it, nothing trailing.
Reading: value=220 unit=A
